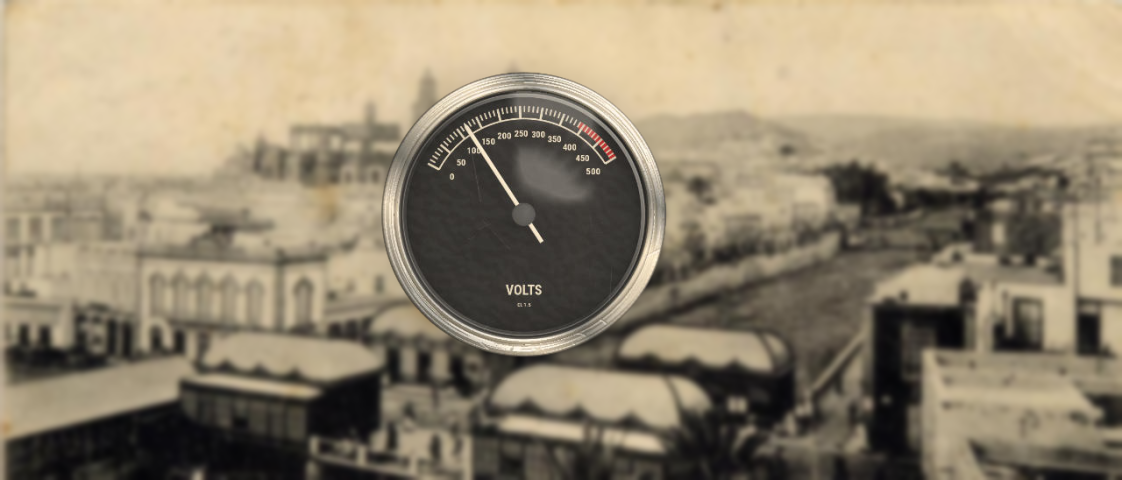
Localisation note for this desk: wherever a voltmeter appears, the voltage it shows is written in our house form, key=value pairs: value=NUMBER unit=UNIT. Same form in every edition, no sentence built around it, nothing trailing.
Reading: value=120 unit=V
